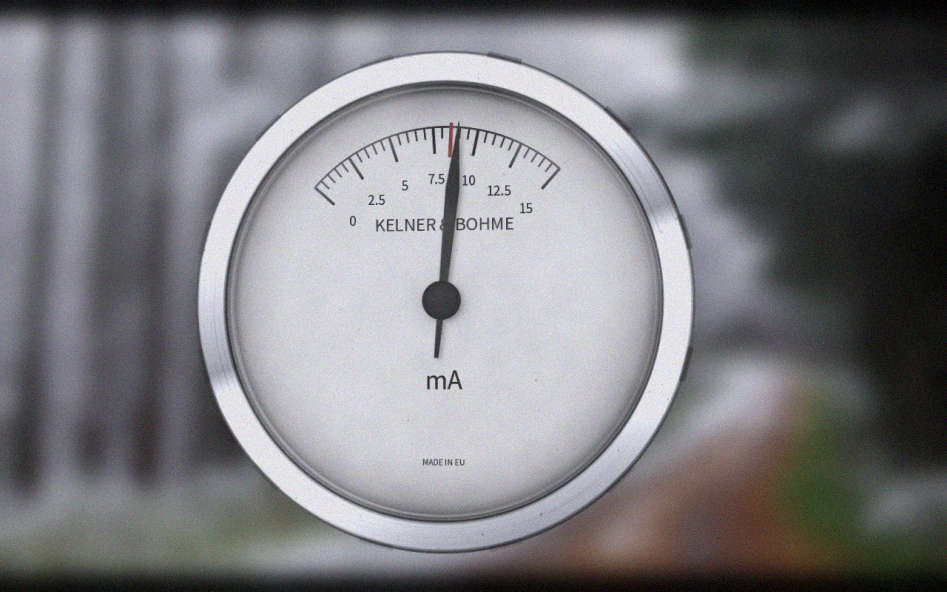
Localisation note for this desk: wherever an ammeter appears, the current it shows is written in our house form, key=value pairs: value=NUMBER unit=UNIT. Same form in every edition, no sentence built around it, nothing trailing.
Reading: value=9 unit=mA
